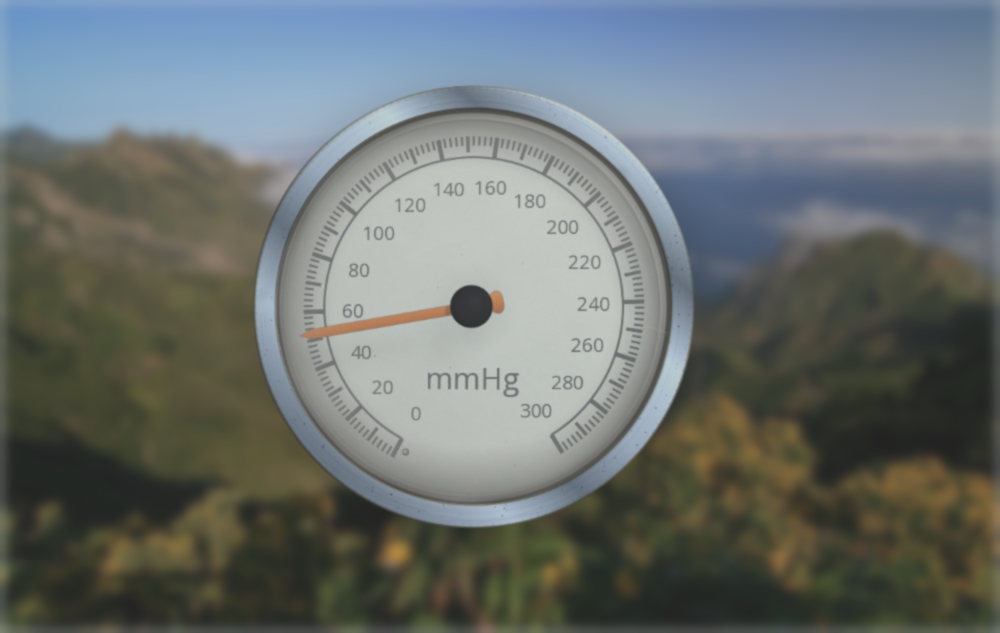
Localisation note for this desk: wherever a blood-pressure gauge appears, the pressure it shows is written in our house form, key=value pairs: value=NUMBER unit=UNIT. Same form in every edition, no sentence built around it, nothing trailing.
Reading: value=52 unit=mmHg
